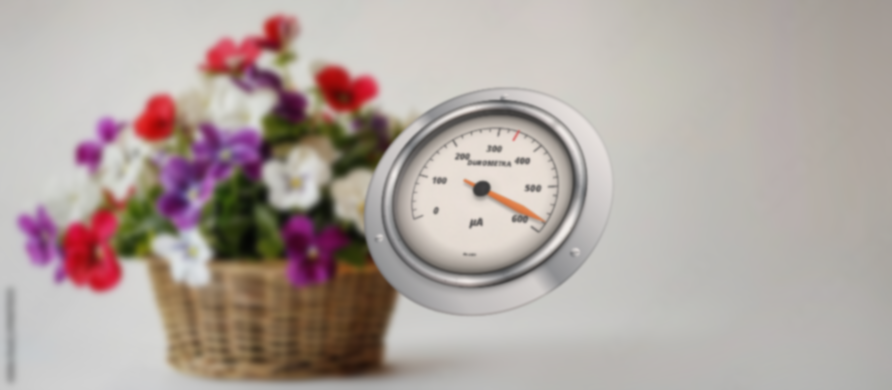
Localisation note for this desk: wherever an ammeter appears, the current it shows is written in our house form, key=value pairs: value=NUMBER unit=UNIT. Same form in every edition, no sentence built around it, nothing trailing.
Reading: value=580 unit=µA
